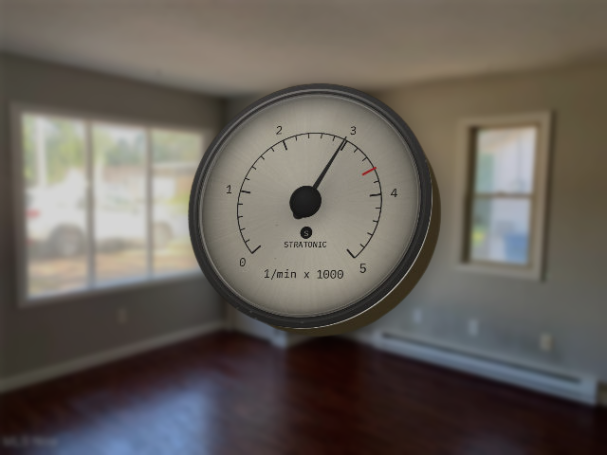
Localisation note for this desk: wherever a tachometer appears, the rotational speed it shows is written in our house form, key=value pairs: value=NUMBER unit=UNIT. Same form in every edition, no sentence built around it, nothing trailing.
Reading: value=3000 unit=rpm
